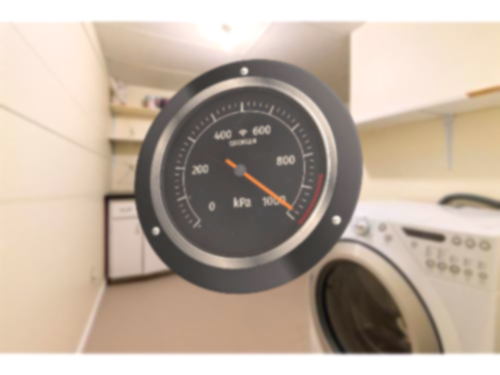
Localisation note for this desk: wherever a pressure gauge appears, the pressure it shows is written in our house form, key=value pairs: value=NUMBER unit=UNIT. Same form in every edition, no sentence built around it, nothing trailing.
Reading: value=980 unit=kPa
